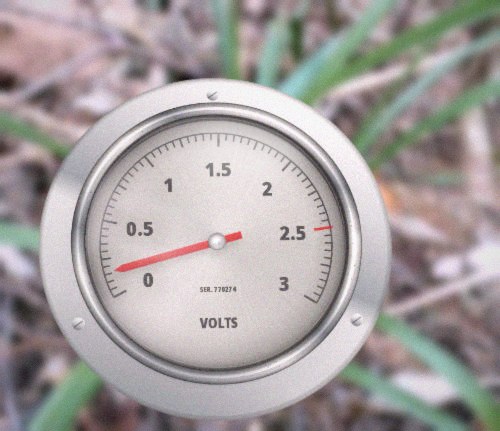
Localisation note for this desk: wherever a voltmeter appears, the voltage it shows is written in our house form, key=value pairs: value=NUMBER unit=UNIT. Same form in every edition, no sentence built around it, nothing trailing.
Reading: value=0.15 unit=V
